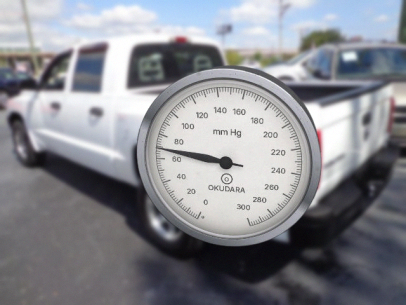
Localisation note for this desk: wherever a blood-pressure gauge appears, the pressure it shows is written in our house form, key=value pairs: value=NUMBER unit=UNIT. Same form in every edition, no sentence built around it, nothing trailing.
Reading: value=70 unit=mmHg
